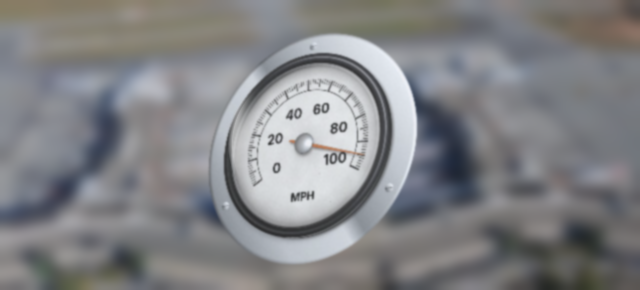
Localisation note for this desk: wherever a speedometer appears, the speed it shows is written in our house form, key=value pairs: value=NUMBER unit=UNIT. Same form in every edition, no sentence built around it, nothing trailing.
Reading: value=95 unit=mph
